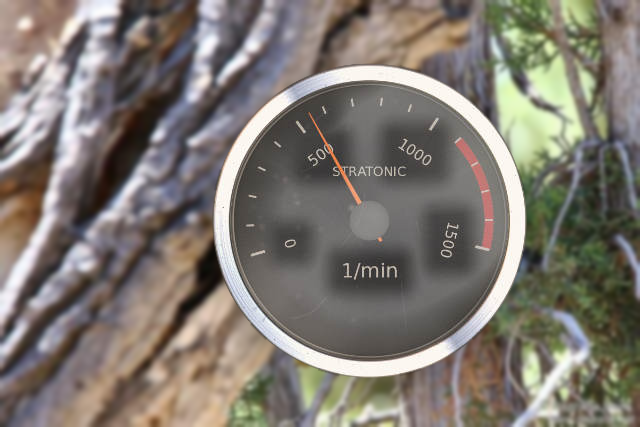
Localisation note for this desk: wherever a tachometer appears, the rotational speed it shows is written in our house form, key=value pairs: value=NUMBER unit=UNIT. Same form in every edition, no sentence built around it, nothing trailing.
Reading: value=550 unit=rpm
